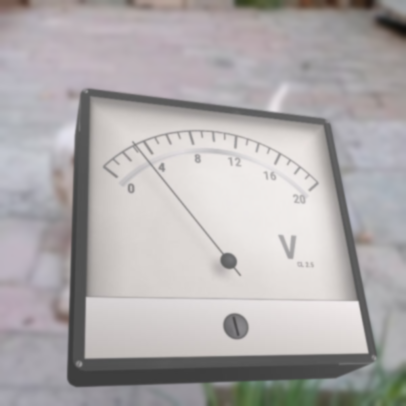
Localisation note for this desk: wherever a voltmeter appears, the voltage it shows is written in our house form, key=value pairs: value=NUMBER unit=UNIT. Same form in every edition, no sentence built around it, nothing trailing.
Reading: value=3 unit=V
